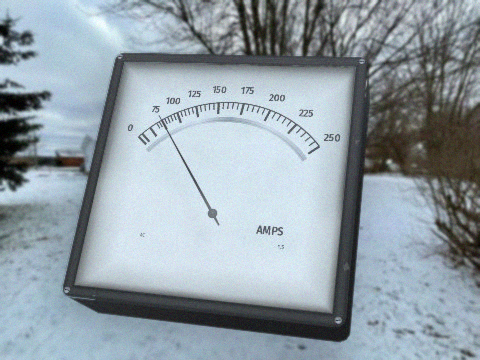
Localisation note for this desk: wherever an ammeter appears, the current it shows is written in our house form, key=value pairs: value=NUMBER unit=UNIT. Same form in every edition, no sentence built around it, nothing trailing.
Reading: value=75 unit=A
